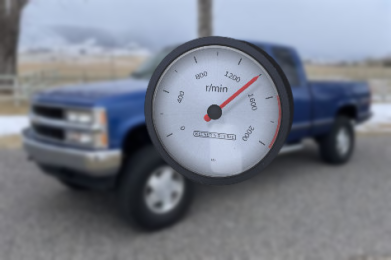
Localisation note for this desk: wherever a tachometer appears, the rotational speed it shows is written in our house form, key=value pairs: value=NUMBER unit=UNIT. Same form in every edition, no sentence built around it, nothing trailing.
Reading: value=1400 unit=rpm
